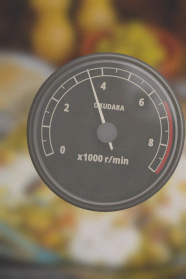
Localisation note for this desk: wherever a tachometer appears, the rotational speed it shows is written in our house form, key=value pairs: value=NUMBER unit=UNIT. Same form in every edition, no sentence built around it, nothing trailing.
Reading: value=3500 unit=rpm
